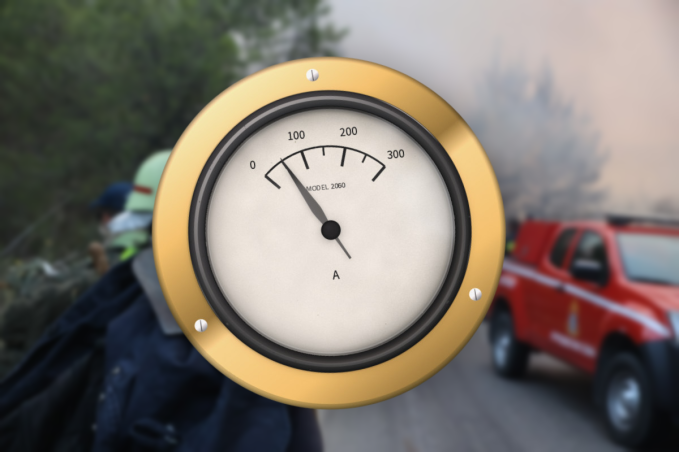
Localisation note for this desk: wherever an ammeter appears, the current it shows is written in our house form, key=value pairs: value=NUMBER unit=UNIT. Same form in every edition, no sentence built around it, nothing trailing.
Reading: value=50 unit=A
